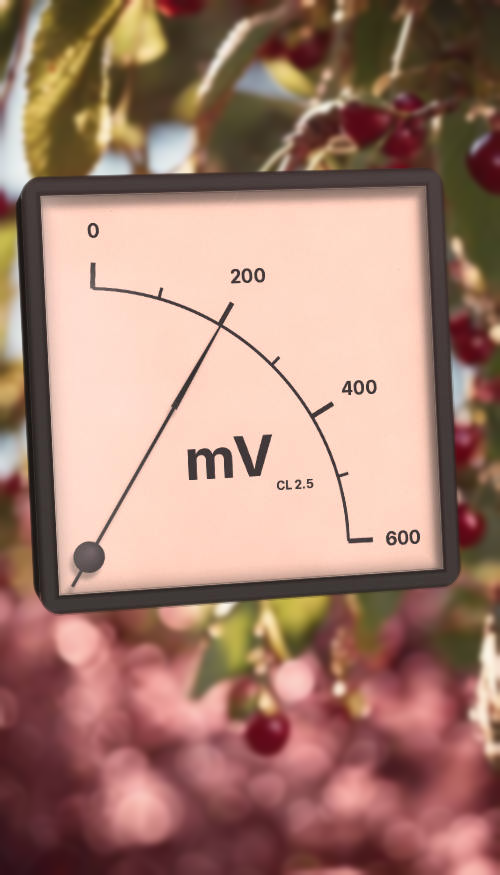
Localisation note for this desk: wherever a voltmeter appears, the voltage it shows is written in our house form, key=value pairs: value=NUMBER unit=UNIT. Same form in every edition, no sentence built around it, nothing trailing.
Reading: value=200 unit=mV
